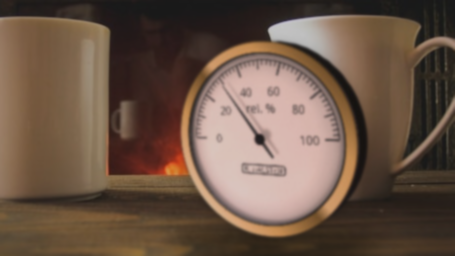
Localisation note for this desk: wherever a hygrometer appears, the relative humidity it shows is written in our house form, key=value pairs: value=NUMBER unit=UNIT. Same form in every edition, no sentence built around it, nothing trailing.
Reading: value=30 unit=%
